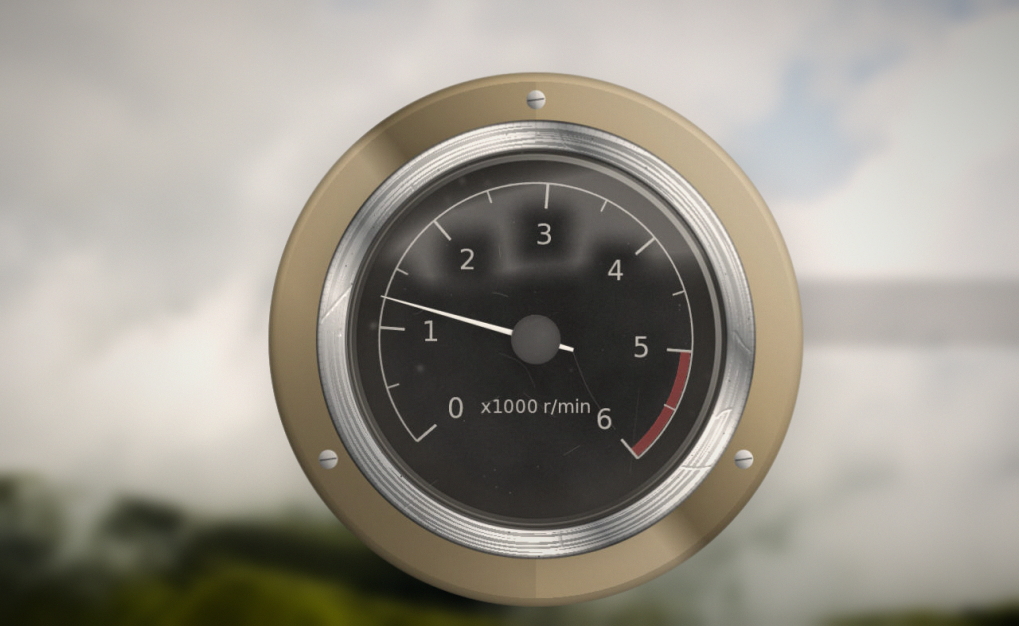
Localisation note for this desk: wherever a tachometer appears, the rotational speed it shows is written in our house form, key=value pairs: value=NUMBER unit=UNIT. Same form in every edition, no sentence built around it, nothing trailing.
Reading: value=1250 unit=rpm
